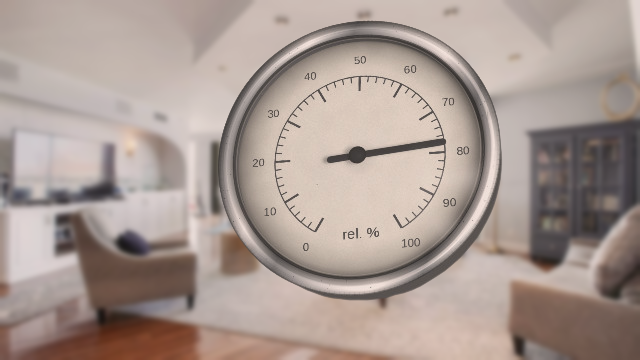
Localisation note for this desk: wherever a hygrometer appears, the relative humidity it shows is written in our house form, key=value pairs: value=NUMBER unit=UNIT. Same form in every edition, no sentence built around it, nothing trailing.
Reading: value=78 unit=%
